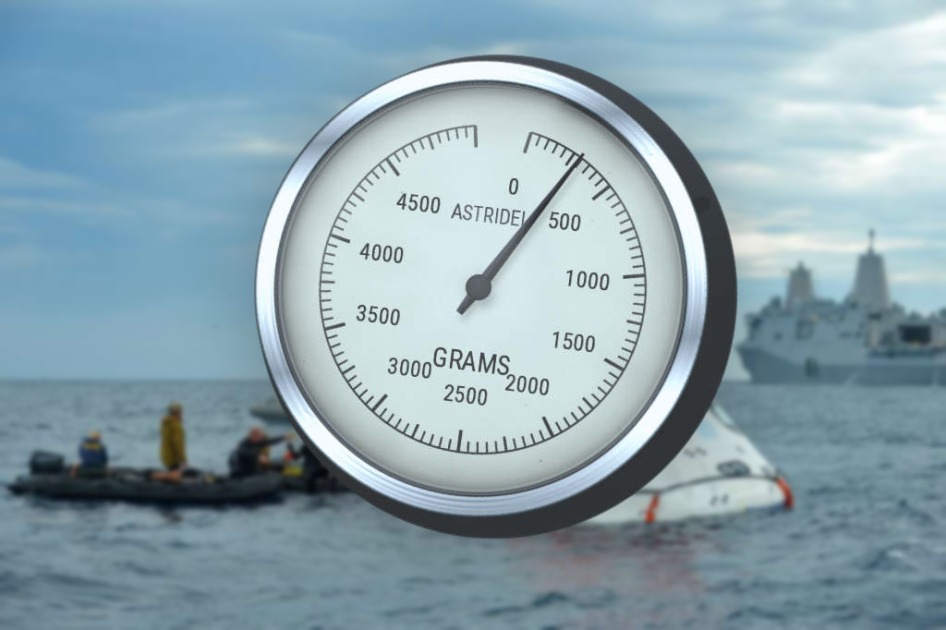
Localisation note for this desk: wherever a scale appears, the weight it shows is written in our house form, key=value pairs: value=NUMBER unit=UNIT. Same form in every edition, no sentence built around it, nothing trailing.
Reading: value=300 unit=g
